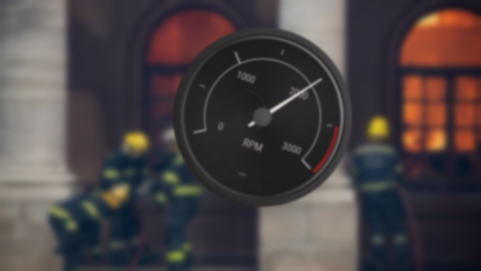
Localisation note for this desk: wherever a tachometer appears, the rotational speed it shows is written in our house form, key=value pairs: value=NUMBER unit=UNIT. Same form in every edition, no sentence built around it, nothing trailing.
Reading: value=2000 unit=rpm
